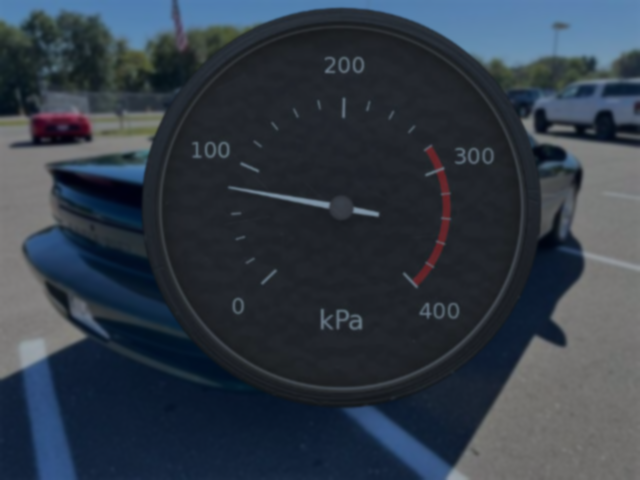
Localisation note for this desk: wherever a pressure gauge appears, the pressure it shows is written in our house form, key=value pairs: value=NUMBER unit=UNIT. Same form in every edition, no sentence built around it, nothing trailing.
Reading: value=80 unit=kPa
